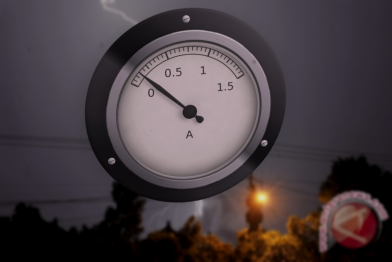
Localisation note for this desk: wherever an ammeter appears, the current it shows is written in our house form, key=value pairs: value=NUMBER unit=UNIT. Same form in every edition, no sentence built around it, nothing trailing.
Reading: value=0.15 unit=A
